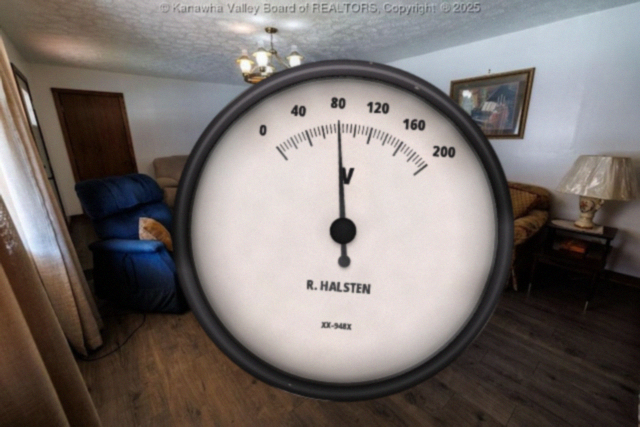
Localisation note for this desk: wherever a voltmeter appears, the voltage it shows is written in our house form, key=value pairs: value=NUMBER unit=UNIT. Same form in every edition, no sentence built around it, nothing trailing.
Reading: value=80 unit=V
